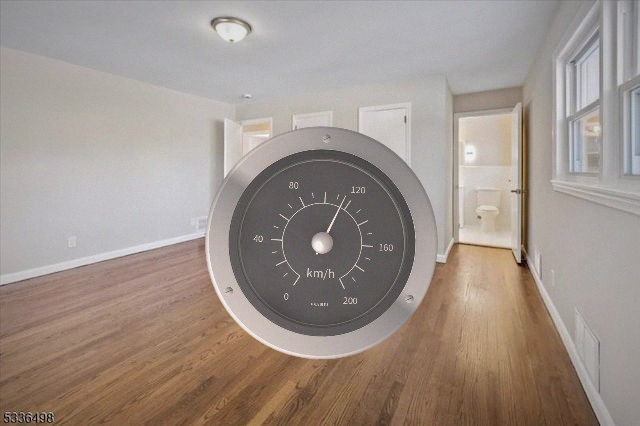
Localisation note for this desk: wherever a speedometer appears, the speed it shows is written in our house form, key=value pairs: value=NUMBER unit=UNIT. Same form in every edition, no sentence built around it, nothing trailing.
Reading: value=115 unit=km/h
